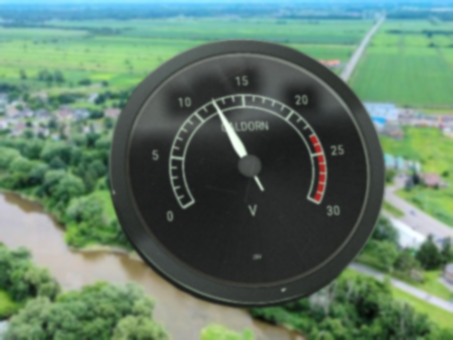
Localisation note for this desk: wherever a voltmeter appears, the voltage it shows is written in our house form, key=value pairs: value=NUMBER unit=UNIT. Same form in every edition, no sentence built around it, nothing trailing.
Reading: value=12 unit=V
